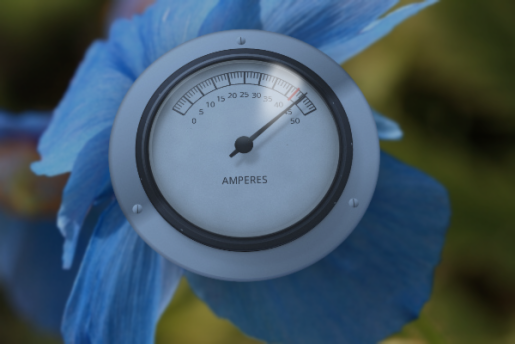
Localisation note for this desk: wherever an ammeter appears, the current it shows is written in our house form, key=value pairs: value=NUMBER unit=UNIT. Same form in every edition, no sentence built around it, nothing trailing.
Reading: value=45 unit=A
